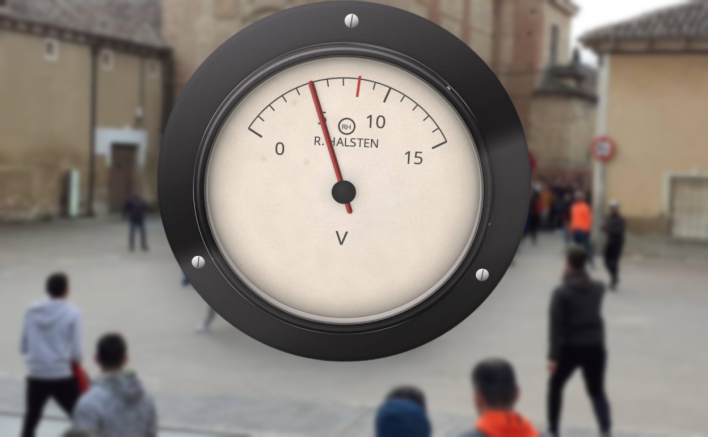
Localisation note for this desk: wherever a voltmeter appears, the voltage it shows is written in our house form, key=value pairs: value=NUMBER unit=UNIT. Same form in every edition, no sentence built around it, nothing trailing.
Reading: value=5 unit=V
